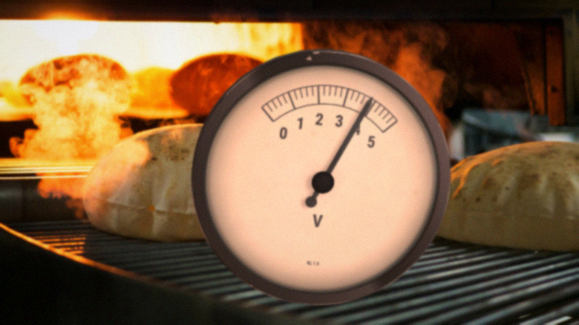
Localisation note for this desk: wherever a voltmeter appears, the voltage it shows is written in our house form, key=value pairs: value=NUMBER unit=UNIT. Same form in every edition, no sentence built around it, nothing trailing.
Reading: value=3.8 unit=V
